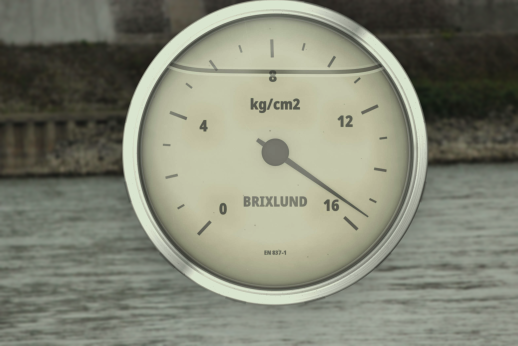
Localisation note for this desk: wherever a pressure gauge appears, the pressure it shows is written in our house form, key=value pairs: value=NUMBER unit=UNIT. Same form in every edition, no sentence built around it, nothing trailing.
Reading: value=15.5 unit=kg/cm²
